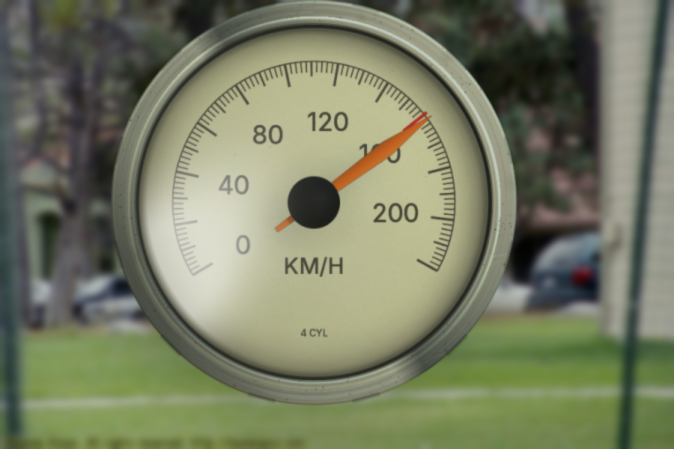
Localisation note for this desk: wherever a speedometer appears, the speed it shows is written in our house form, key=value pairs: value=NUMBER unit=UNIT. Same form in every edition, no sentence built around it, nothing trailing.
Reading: value=160 unit=km/h
